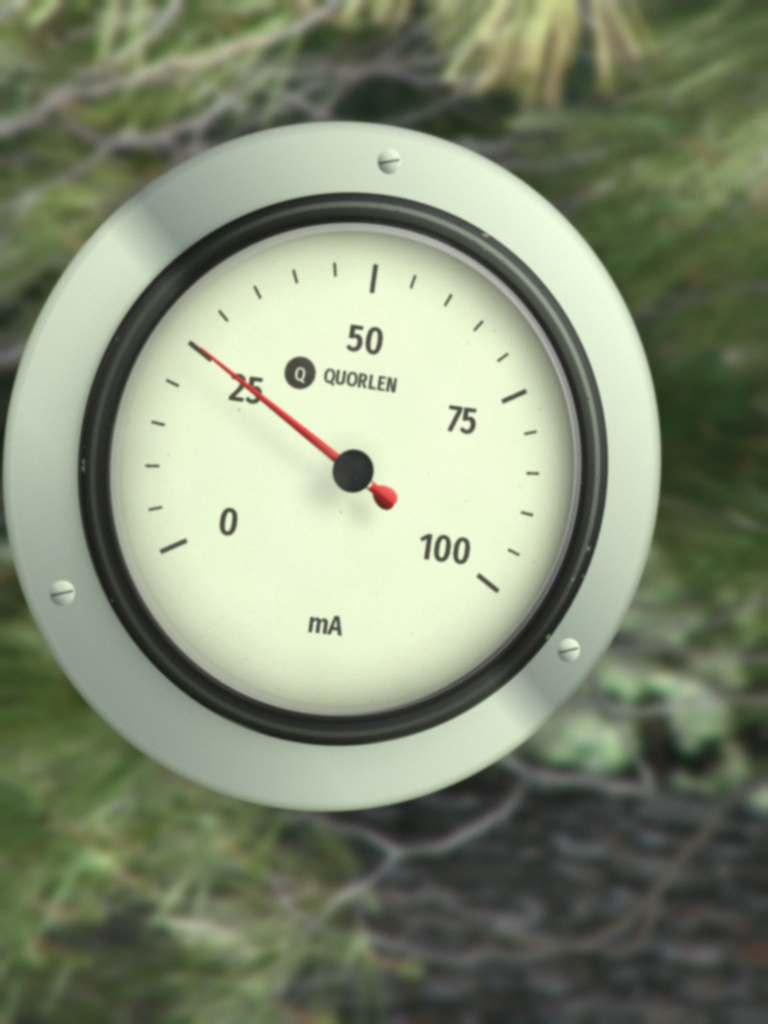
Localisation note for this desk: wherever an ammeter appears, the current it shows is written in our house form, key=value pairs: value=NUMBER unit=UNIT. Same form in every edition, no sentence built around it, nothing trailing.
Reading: value=25 unit=mA
